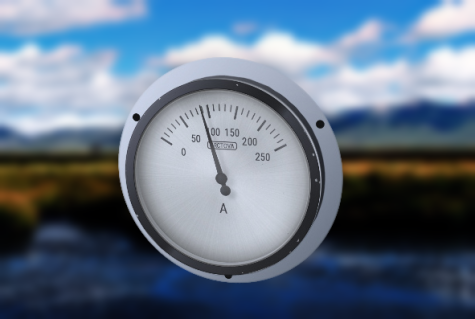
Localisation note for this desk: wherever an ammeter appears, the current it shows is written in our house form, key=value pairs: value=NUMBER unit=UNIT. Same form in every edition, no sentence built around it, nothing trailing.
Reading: value=90 unit=A
